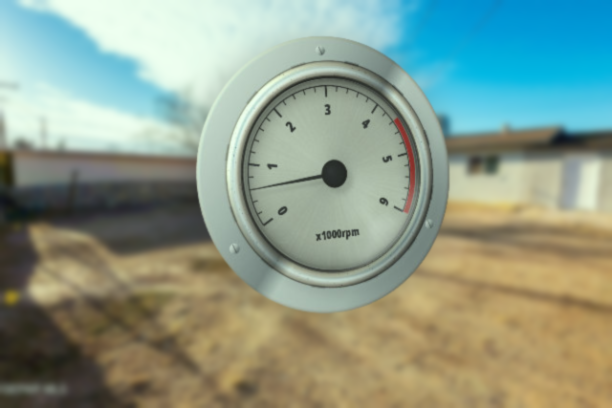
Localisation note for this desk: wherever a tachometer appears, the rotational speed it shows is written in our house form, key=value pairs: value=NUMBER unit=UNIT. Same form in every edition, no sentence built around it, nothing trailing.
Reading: value=600 unit=rpm
